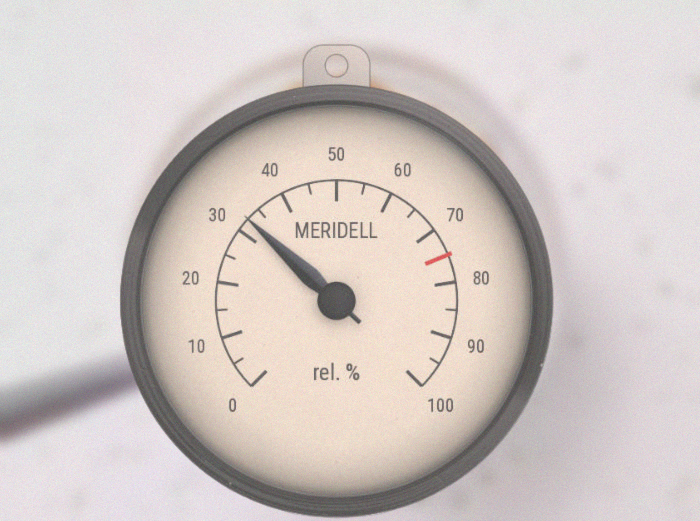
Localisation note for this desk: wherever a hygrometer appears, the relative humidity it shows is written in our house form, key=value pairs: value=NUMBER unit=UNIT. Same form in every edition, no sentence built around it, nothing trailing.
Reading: value=32.5 unit=%
